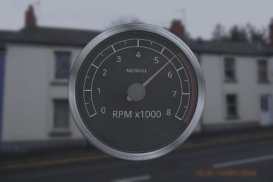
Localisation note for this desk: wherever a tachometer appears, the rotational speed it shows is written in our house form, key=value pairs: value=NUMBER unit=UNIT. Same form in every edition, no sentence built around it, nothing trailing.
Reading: value=5500 unit=rpm
